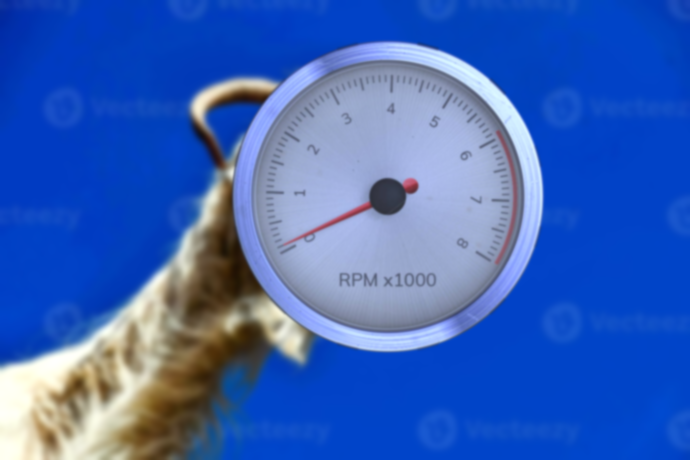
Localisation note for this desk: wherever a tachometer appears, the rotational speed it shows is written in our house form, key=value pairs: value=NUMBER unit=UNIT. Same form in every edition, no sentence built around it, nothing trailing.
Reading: value=100 unit=rpm
